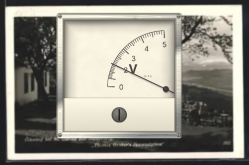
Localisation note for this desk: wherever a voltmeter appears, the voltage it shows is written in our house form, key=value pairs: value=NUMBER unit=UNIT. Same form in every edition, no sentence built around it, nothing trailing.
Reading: value=2 unit=V
